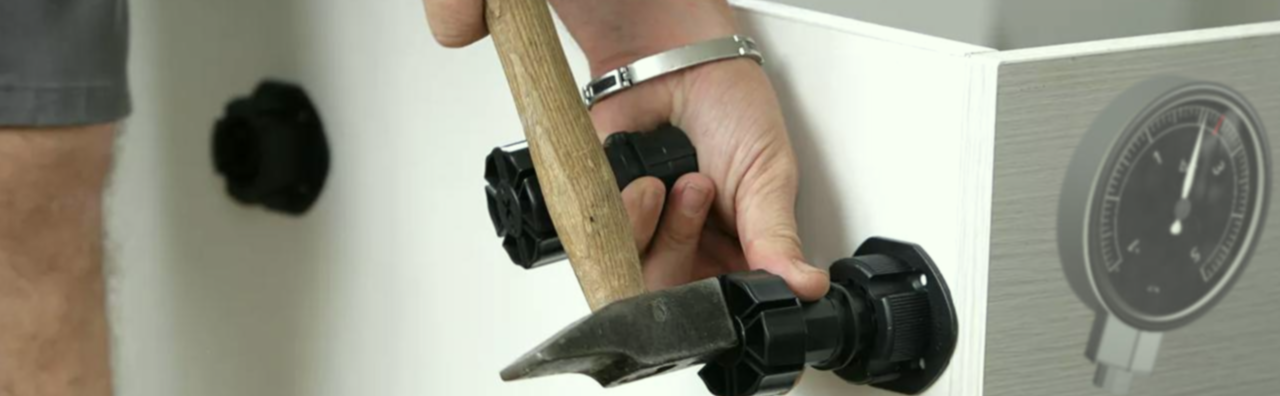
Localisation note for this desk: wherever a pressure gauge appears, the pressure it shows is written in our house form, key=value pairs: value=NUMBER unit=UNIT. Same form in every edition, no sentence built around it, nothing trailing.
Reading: value=2 unit=bar
